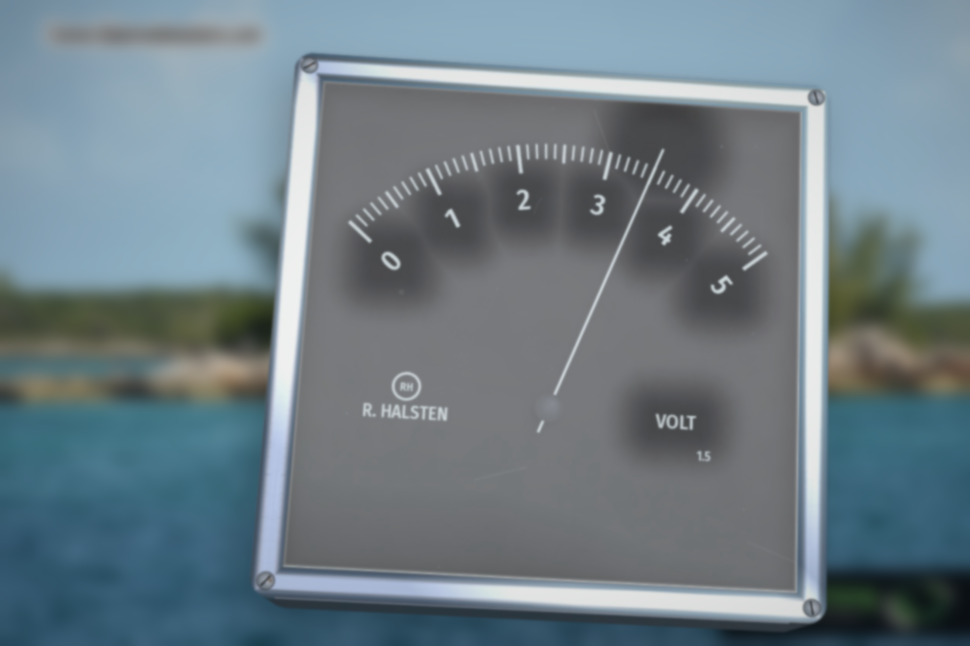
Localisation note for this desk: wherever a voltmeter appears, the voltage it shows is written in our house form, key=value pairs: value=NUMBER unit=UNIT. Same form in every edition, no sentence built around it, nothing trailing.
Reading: value=3.5 unit=V
